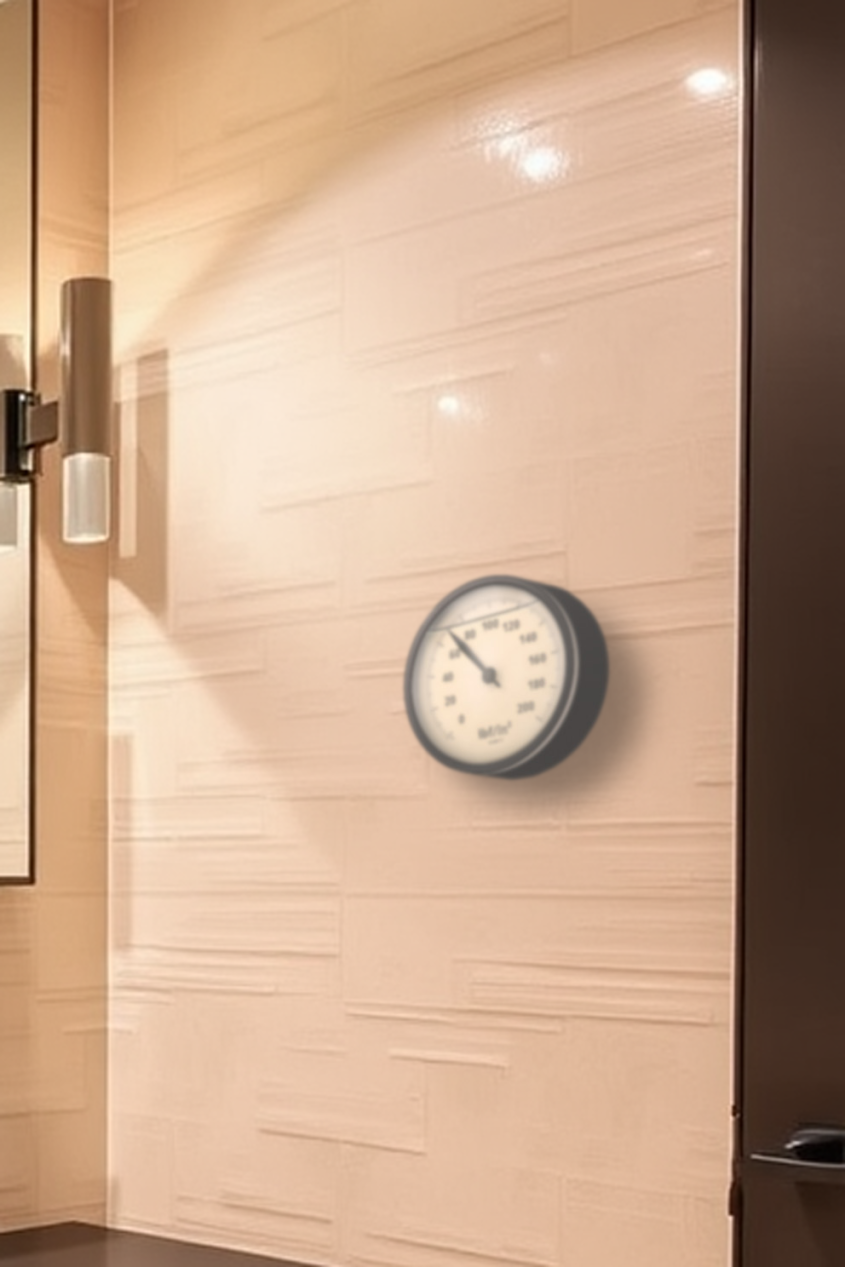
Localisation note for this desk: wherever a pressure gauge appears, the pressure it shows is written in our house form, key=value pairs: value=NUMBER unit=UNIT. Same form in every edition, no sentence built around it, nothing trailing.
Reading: value=70 unit=psi
